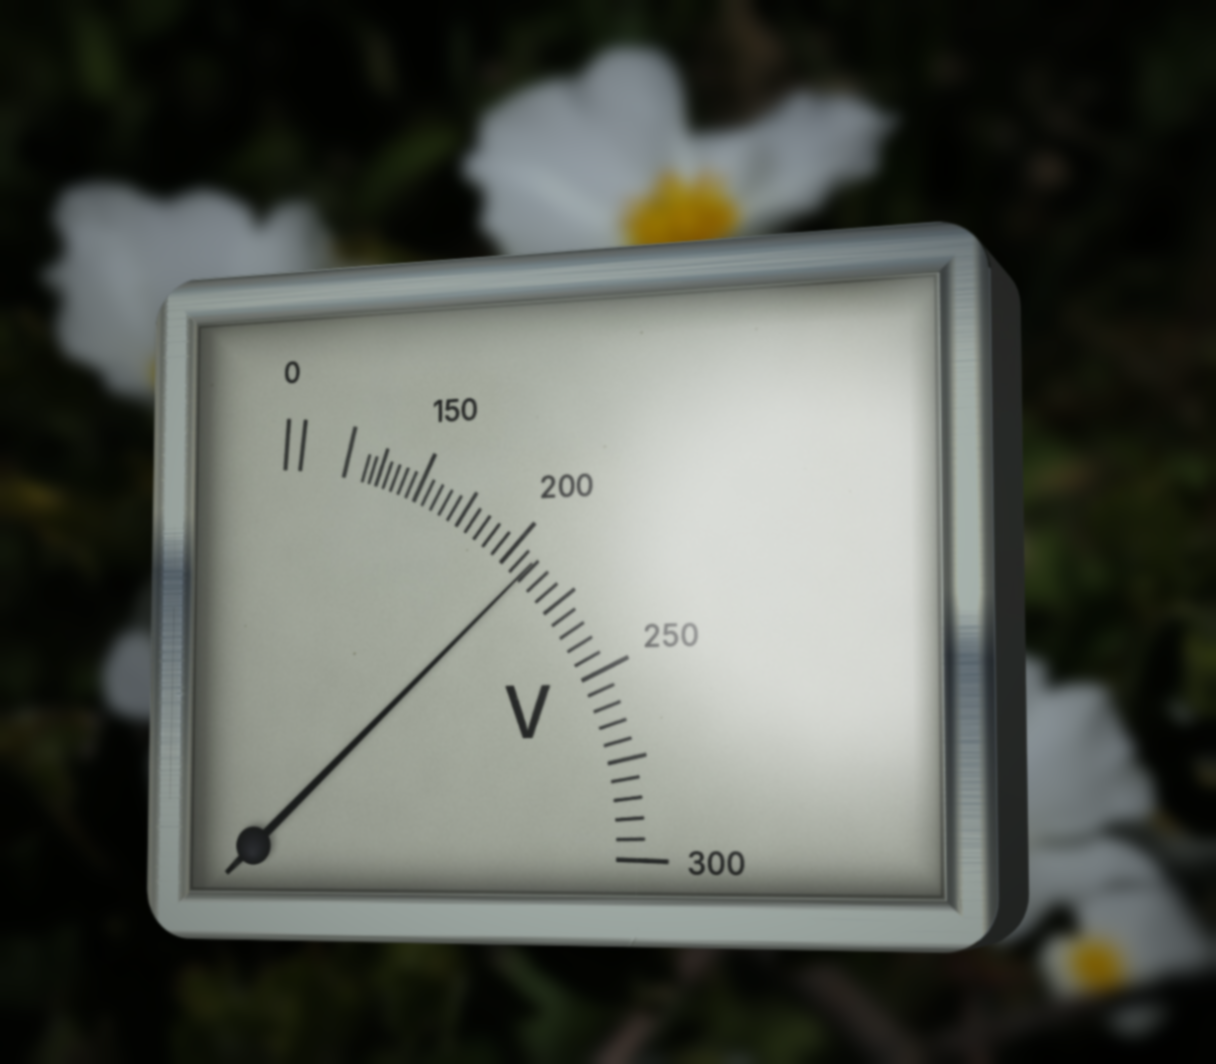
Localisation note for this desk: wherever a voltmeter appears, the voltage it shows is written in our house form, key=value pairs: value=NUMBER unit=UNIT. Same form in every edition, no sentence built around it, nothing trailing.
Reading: value=210 unit=V
